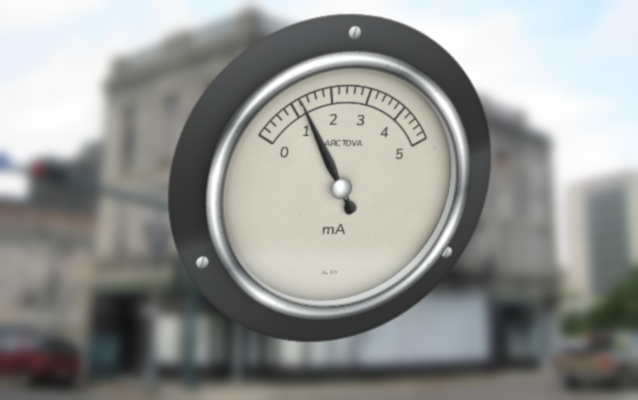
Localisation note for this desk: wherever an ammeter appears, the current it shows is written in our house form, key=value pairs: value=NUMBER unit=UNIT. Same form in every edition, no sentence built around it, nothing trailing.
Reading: value=1.2 unit=mA
